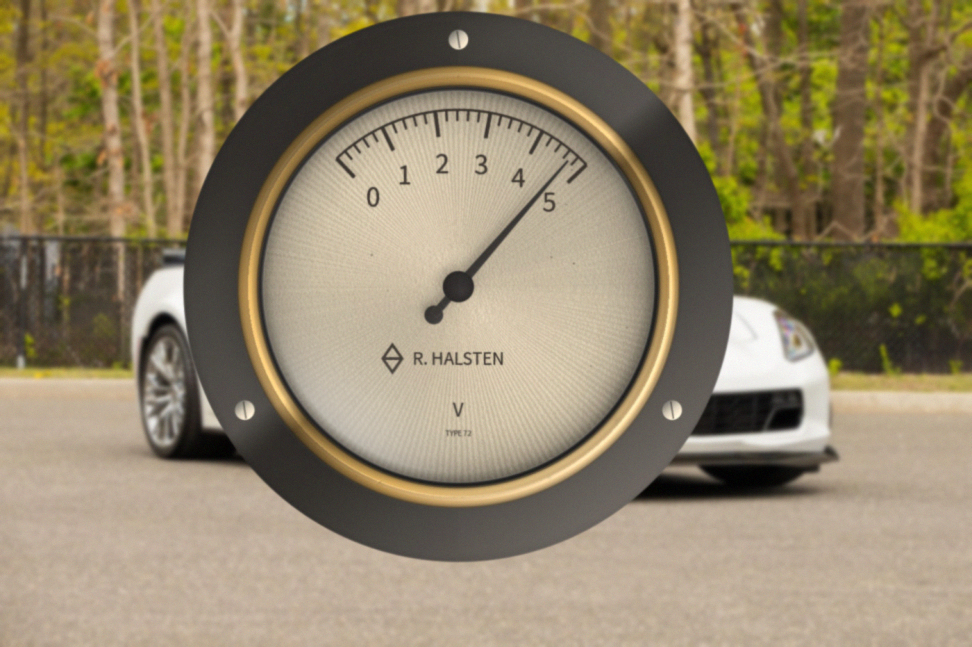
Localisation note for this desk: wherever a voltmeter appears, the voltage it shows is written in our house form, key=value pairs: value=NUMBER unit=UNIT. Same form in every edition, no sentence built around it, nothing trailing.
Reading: value=4.7 unit=V
